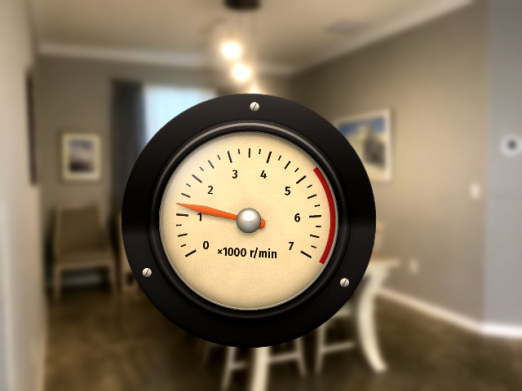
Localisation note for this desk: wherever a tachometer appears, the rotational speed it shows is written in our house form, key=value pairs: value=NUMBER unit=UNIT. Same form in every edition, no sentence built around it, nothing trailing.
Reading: value=1250 unit=rpm
